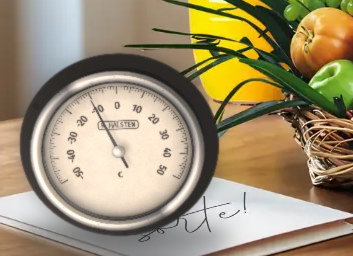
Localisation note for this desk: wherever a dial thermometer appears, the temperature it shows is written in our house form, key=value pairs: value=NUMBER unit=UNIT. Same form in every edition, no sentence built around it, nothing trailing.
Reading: value=-10 unit=°C
